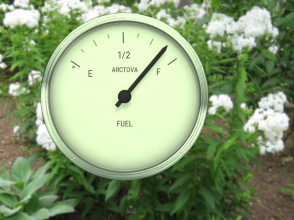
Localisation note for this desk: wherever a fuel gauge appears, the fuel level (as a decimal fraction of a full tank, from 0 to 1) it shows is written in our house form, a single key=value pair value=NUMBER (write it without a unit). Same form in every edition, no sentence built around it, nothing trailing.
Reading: value=0.875
